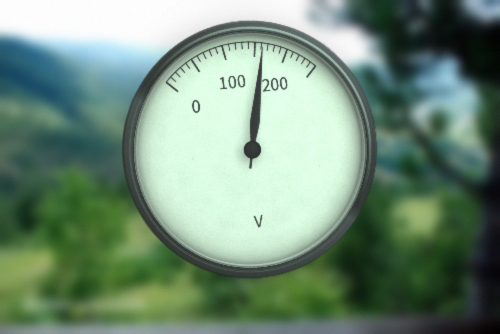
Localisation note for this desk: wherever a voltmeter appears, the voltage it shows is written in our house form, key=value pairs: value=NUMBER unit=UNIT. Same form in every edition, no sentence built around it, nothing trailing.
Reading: value=160 unit=V
